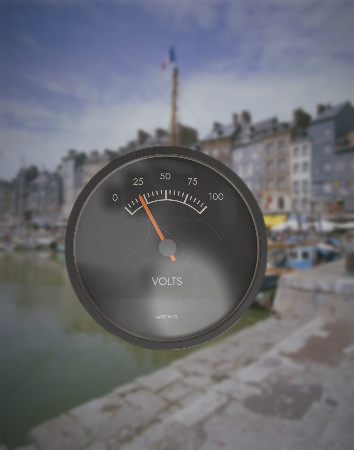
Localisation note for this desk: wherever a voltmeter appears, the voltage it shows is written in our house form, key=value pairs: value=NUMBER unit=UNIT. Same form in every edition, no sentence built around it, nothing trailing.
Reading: value=20 unit=V
